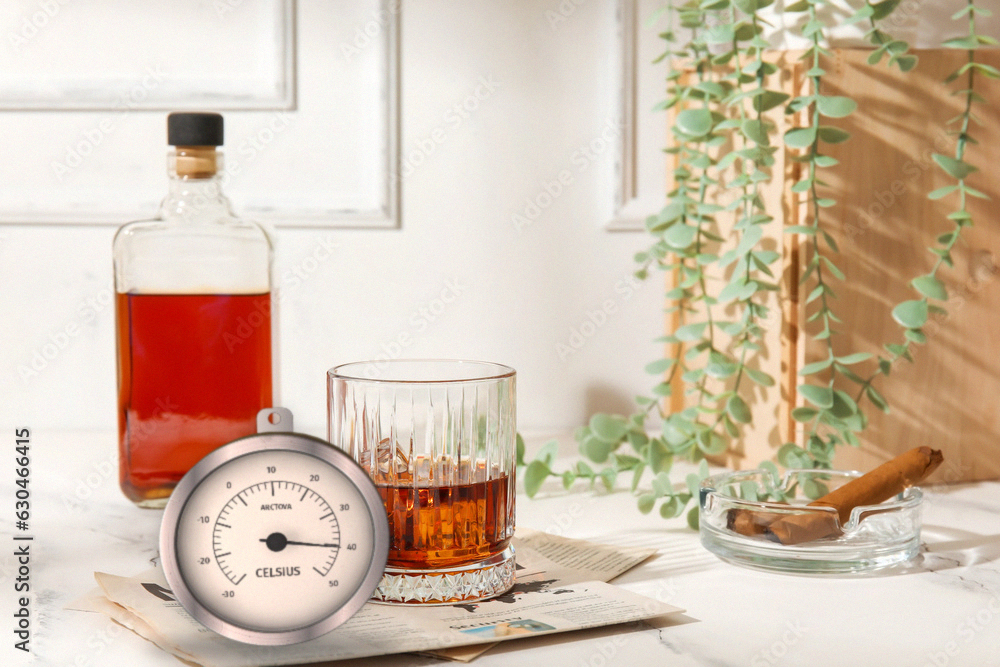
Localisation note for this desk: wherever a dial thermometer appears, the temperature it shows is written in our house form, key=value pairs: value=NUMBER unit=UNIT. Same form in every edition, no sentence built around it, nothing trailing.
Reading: value=40 unit=°C
